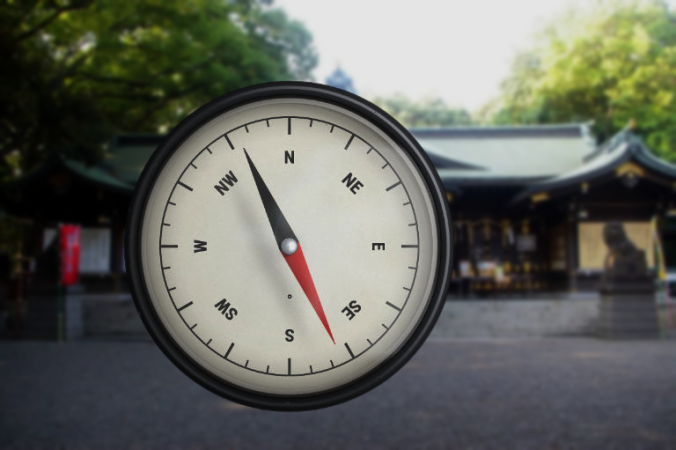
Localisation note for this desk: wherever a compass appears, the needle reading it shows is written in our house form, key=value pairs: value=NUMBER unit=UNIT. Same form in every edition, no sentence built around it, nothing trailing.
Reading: value=155 unit=°
